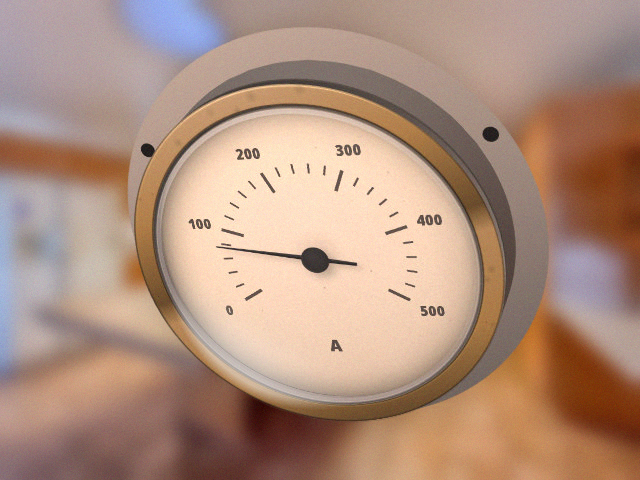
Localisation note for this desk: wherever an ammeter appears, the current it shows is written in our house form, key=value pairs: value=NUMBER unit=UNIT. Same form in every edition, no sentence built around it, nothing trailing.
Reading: value=80 unit=A
